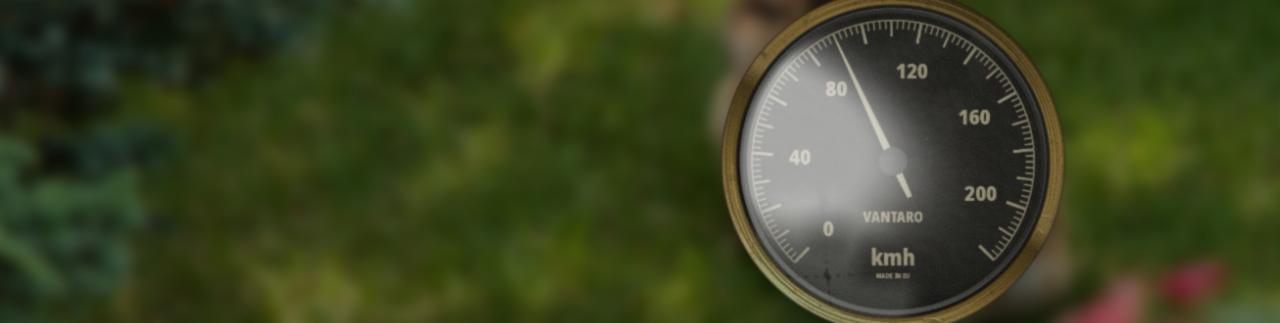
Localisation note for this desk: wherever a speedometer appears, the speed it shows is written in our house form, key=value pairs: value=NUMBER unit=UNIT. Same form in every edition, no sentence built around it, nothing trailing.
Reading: value=90 unit=km/h
